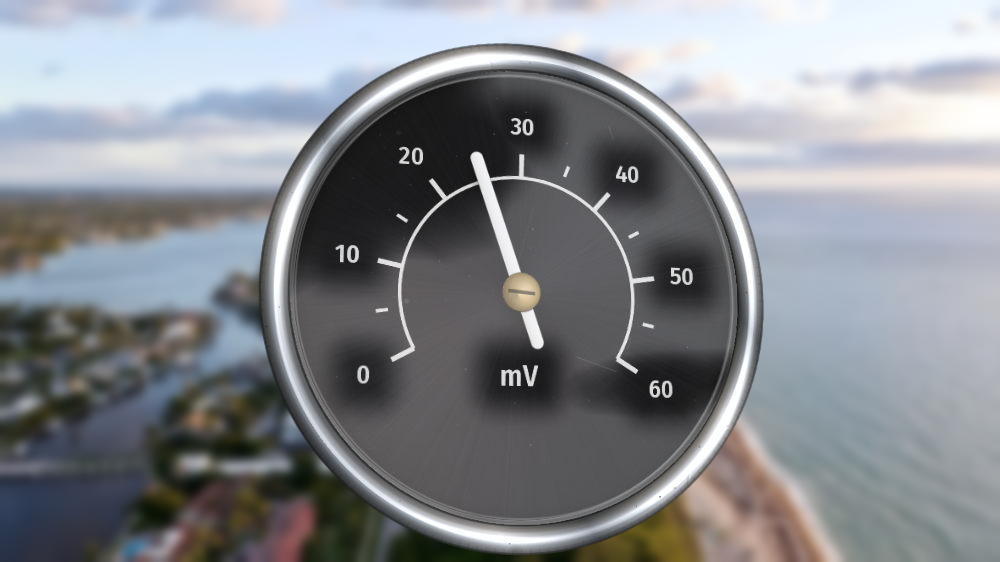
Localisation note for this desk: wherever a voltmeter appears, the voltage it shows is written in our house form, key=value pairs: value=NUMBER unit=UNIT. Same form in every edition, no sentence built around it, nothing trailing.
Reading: value=25 unit=mV
